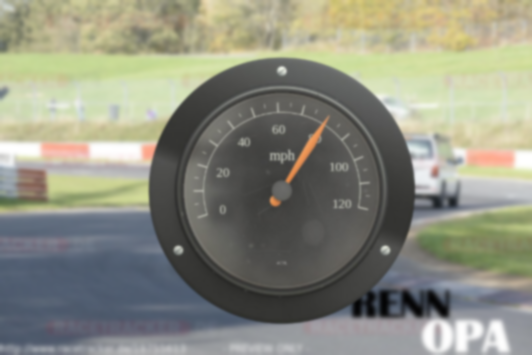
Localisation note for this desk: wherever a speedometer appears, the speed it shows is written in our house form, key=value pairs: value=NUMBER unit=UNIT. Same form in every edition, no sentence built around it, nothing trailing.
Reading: value=80 unit=mph
